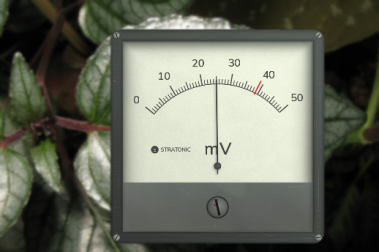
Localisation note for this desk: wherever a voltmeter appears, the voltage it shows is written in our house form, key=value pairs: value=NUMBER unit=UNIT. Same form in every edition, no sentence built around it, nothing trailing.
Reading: value=25 unit=mV
